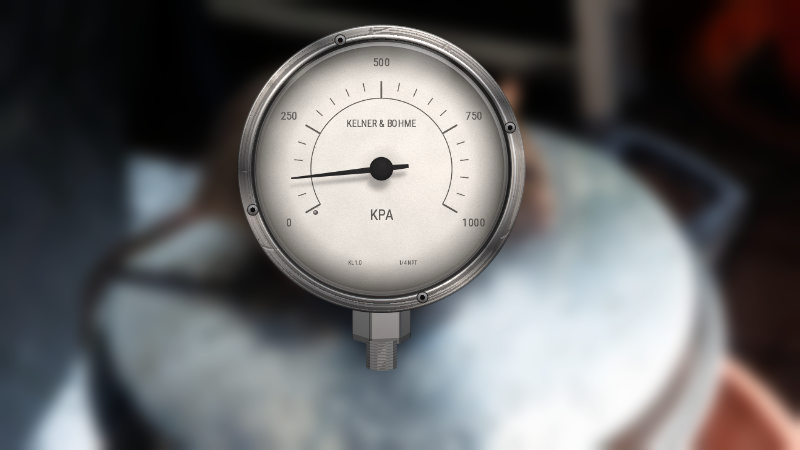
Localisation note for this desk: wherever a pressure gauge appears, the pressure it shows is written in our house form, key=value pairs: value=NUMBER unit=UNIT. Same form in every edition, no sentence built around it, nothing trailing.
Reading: value=100 unit=kPa
